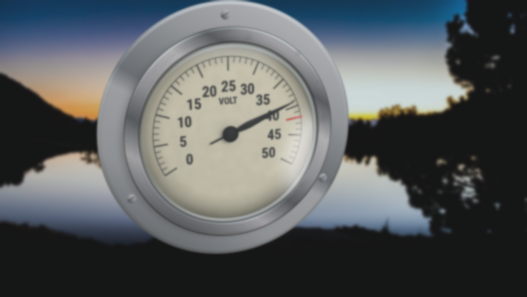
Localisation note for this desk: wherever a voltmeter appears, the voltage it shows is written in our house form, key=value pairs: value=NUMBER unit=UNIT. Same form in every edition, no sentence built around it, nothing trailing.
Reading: value=39 unit=V
